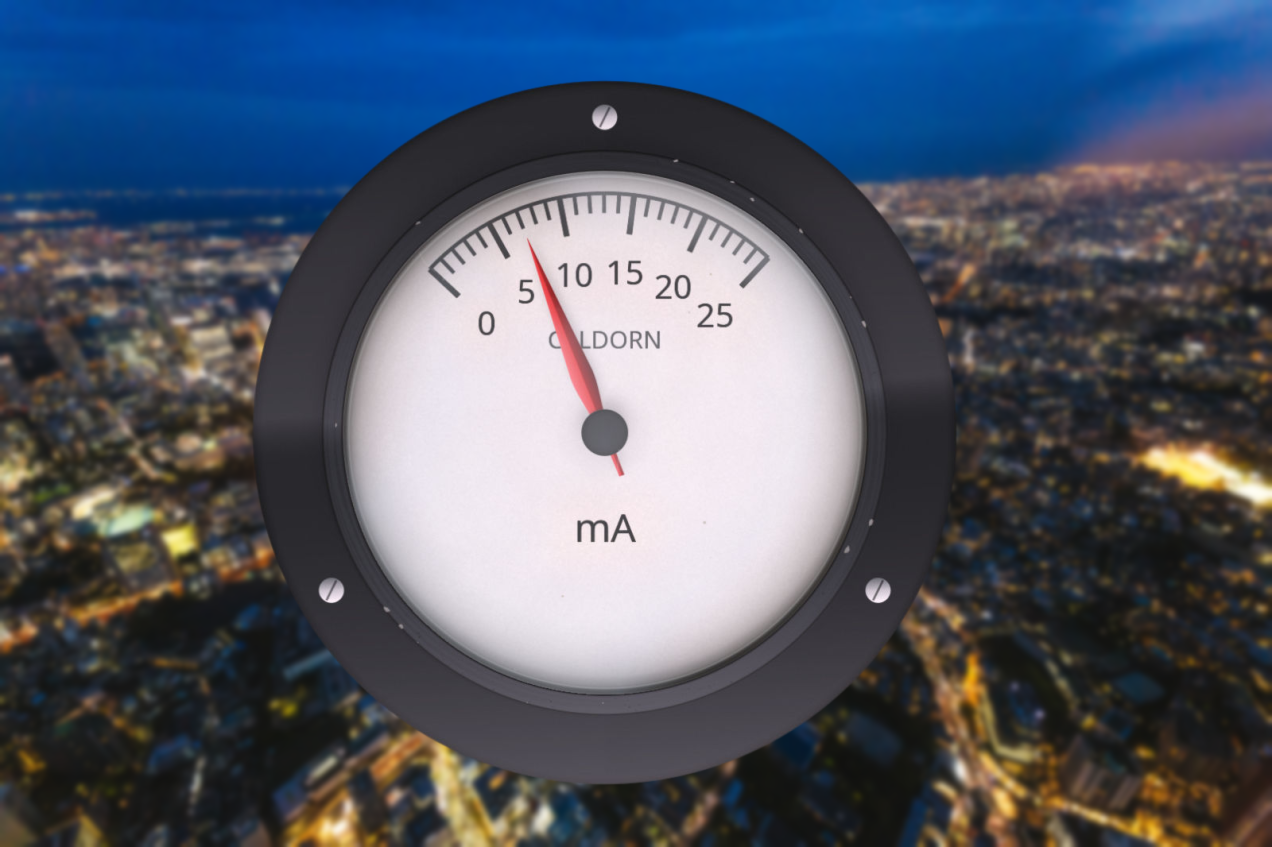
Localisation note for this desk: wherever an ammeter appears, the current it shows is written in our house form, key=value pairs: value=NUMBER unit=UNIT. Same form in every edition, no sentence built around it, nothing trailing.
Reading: value=7 unit=mA
